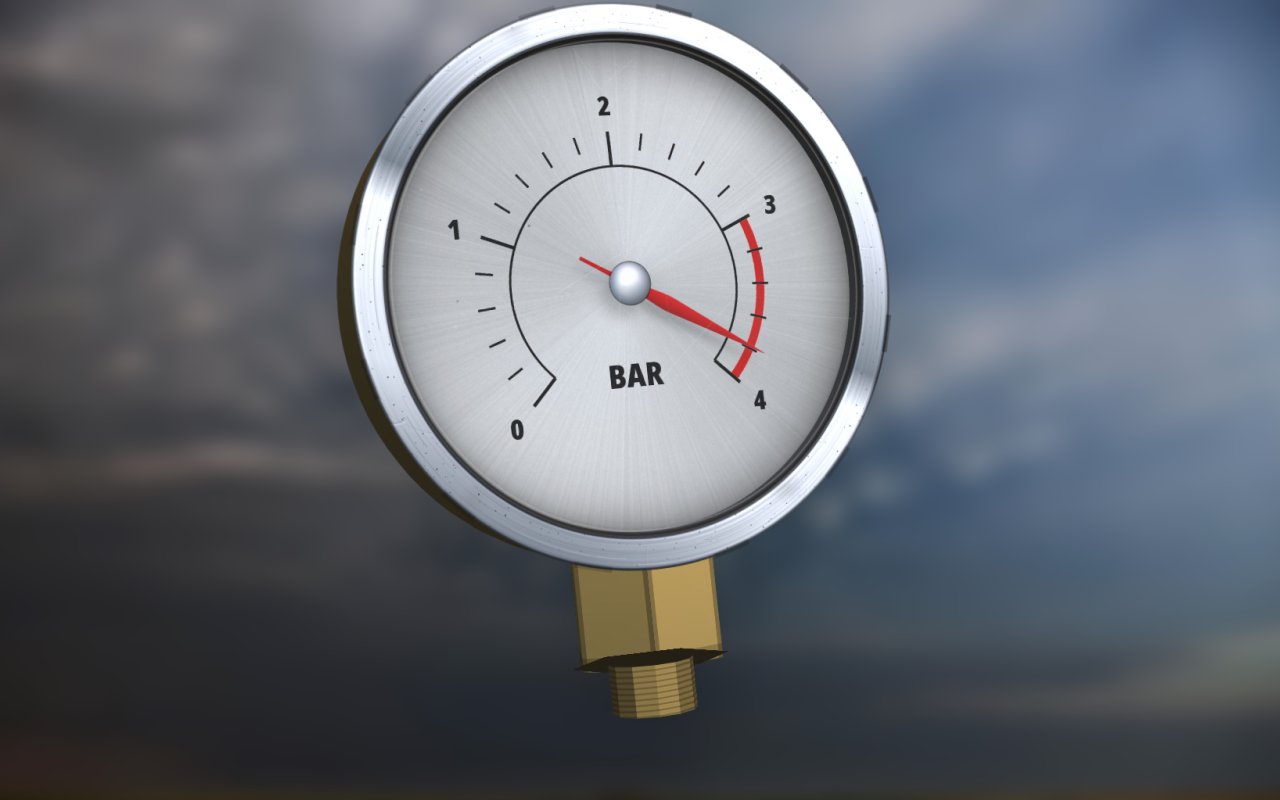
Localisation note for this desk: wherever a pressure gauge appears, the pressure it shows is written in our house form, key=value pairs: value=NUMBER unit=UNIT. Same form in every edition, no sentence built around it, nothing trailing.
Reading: value=3.8 unit=bar
